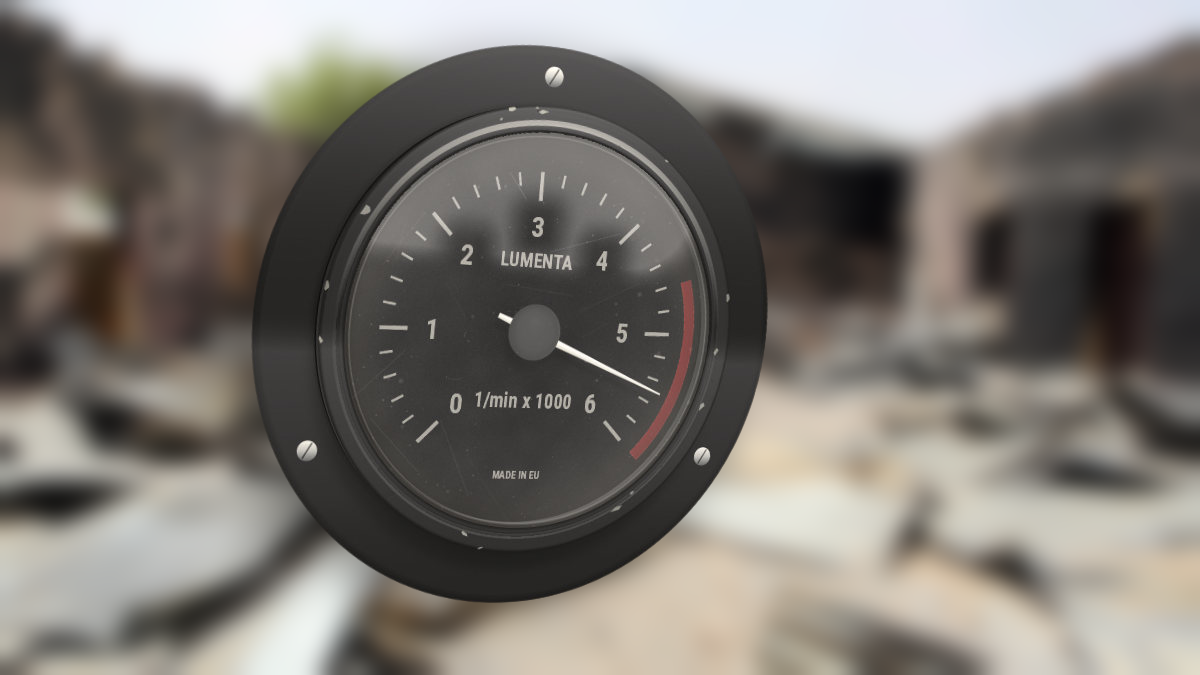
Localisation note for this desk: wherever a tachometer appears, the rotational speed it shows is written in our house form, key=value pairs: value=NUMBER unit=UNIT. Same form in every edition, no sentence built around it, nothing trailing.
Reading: value=5500 unit=rpm
